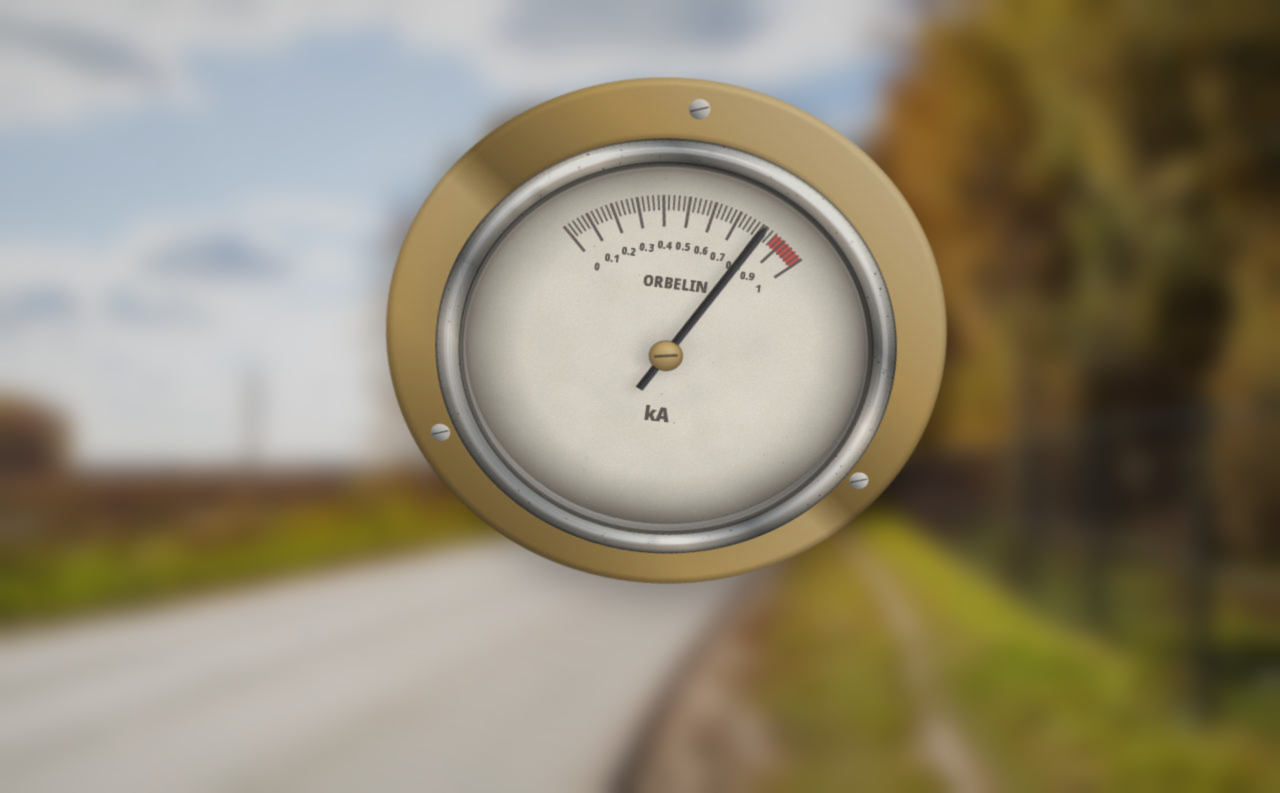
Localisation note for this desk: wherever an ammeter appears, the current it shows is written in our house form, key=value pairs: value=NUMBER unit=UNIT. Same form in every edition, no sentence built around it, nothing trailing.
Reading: value=0.8 unit=kA
